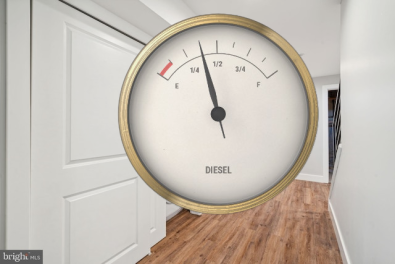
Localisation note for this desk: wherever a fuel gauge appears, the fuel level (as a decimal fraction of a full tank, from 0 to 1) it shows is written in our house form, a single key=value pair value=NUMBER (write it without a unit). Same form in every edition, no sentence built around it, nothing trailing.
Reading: value=0.375
